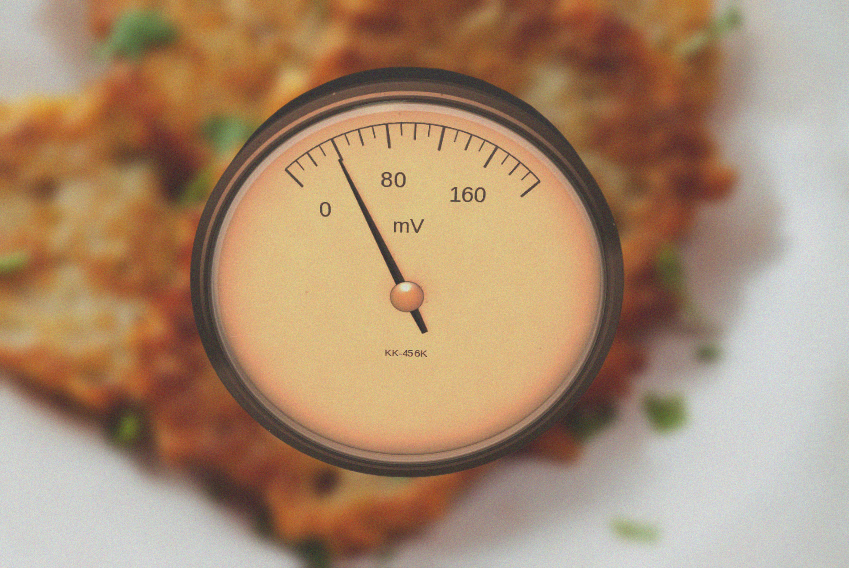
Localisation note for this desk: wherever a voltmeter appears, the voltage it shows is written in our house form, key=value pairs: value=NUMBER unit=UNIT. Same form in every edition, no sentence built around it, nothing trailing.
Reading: value=40 unit=mV
